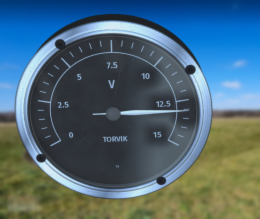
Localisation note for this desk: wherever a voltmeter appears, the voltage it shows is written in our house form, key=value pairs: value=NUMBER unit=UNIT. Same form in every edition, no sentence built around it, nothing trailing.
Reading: value=13 unit=V
